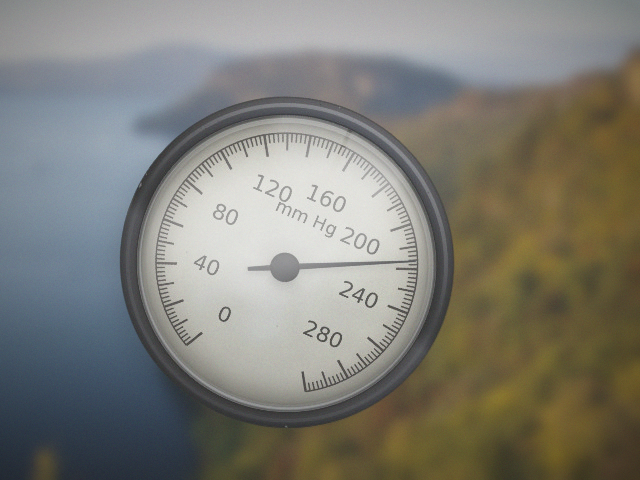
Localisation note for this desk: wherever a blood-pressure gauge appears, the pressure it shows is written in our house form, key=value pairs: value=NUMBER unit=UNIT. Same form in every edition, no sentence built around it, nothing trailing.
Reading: value=216 unit=mmHg
